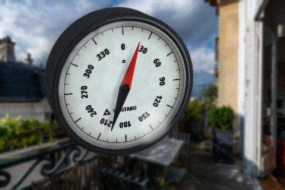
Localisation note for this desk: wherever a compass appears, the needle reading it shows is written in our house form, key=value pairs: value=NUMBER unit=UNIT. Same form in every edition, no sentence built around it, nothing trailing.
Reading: value=20 unit=°
